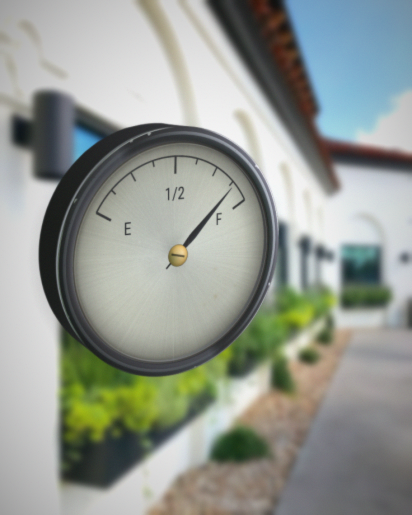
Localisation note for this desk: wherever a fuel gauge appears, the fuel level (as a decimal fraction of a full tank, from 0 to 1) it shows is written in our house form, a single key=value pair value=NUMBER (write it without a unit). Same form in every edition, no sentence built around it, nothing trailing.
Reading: value=0.875
